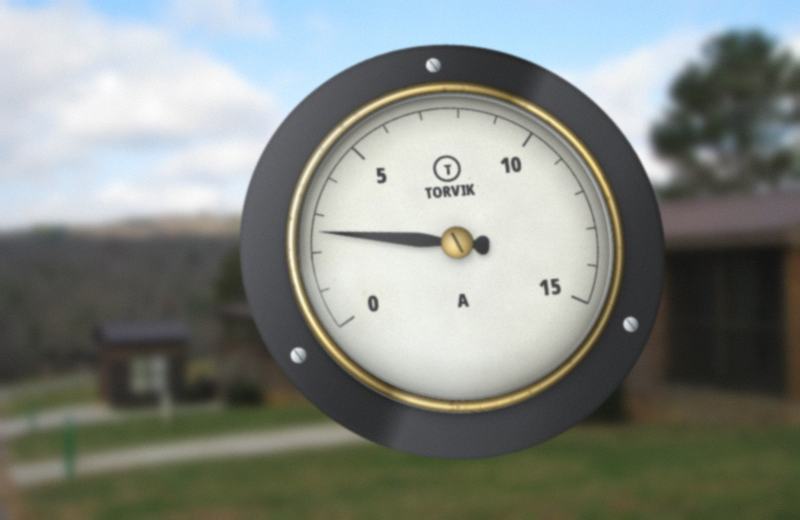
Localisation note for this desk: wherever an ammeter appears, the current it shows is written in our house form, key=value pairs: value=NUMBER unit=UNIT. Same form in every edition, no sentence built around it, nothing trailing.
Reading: value=2.5 unit=A
